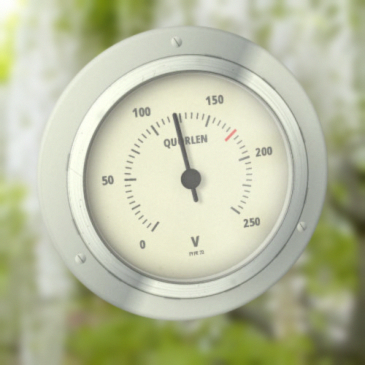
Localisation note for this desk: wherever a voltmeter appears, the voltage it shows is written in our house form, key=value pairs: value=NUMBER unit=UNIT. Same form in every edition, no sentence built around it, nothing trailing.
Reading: value=120 unit=V
